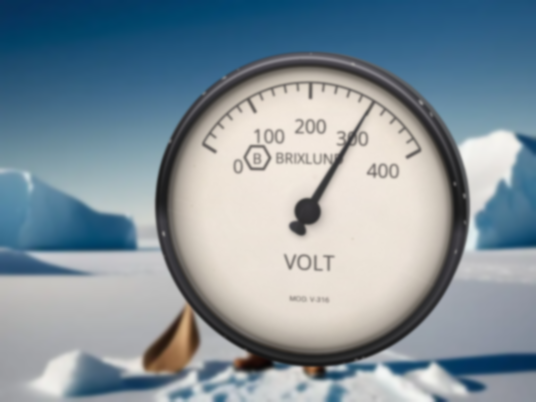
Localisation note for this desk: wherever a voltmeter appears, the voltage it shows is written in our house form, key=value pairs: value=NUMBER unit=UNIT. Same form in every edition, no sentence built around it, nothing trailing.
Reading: value=300 unit=V
